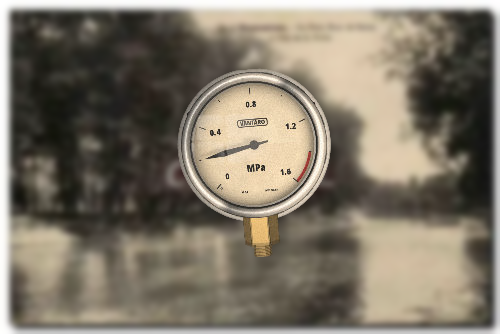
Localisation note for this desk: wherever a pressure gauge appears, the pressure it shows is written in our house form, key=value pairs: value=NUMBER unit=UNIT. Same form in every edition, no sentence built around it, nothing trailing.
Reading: value=0.2 unit=MPa
